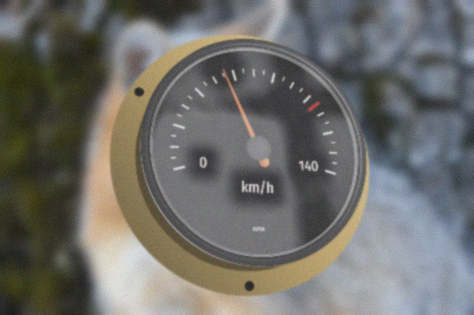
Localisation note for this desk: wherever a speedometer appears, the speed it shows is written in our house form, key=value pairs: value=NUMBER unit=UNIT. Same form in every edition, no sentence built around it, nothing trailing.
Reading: value=55 unit=km/h
